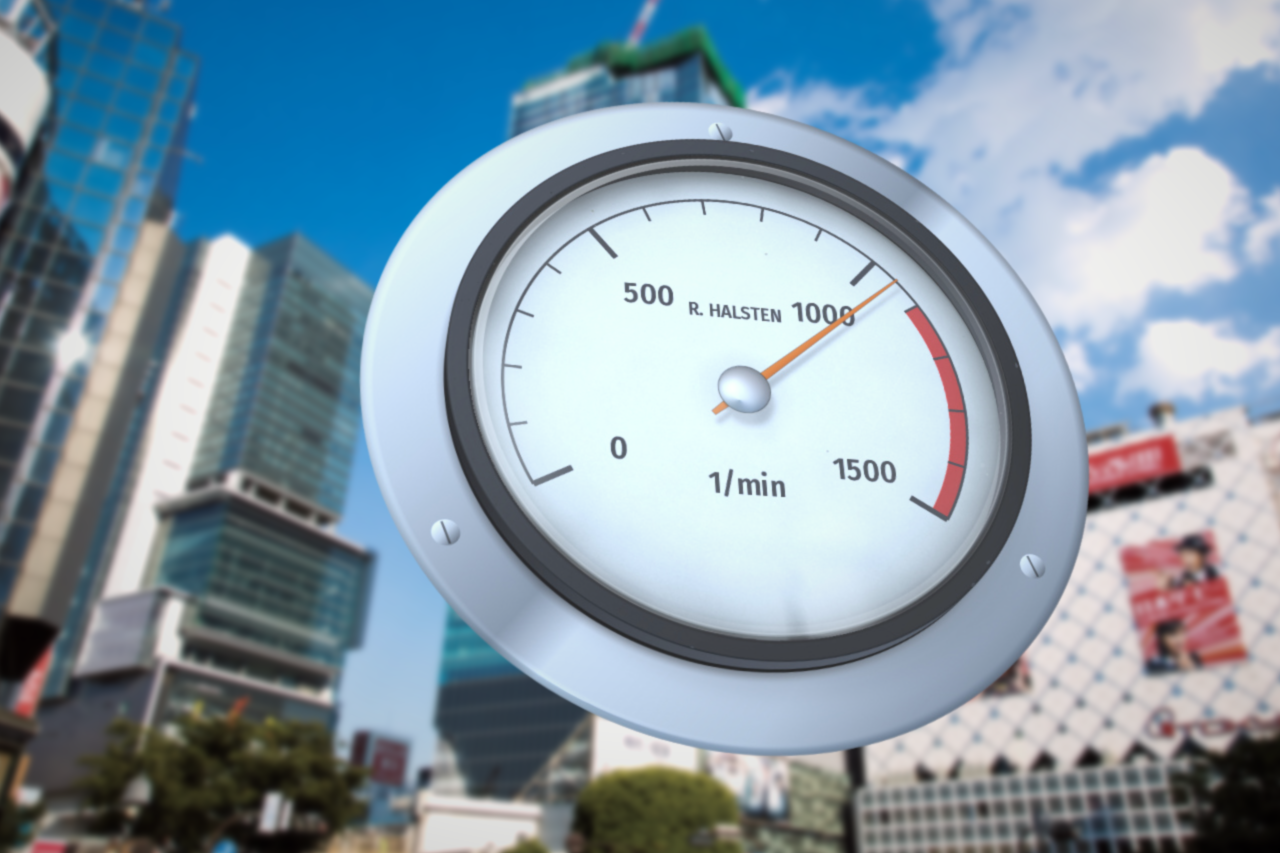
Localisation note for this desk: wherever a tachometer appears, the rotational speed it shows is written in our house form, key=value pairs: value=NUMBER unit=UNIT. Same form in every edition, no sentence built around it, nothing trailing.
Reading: value=1050 unit=rpm
